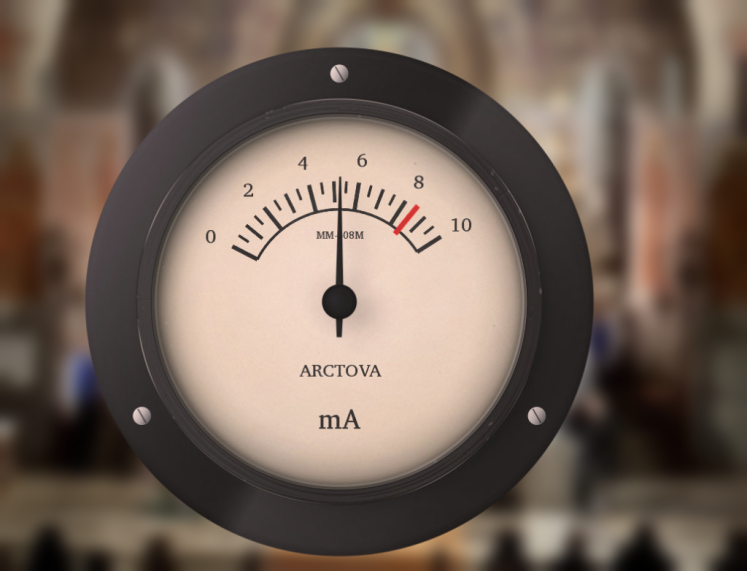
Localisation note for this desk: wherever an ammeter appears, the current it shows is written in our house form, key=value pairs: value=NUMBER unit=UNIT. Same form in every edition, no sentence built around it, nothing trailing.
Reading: value=5.25 unit=mA
